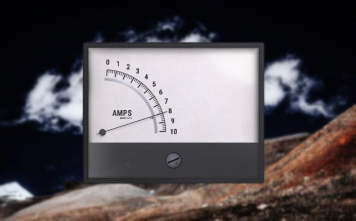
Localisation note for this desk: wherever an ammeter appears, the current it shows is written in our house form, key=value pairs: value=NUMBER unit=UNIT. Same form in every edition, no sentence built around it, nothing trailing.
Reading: value=8 unit=A
